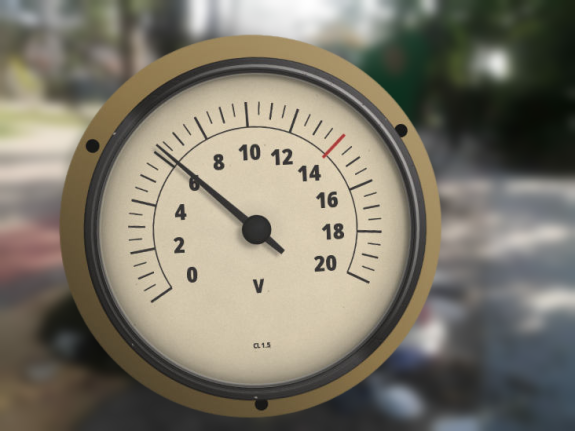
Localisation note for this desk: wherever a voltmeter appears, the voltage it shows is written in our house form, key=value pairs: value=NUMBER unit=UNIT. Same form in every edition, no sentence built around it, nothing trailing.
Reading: value=6.25 unit=V
